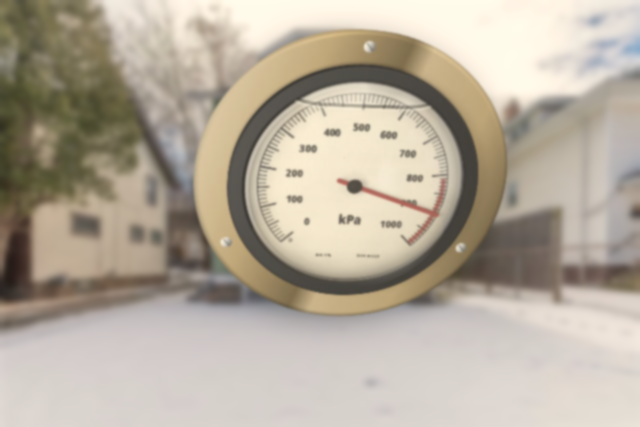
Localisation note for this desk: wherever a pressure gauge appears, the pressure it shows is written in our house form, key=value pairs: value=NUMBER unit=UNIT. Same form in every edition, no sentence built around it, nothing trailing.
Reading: value=900 unit=kPa
